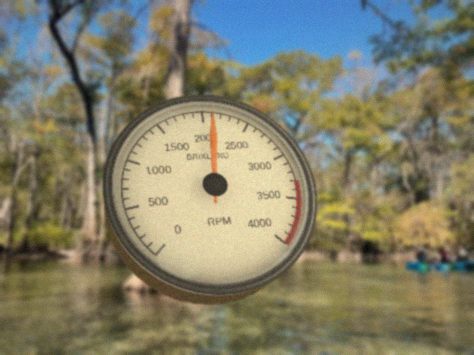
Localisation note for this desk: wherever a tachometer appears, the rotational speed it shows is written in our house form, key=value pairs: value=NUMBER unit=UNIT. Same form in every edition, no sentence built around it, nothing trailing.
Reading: value=2100 unit=rpm
